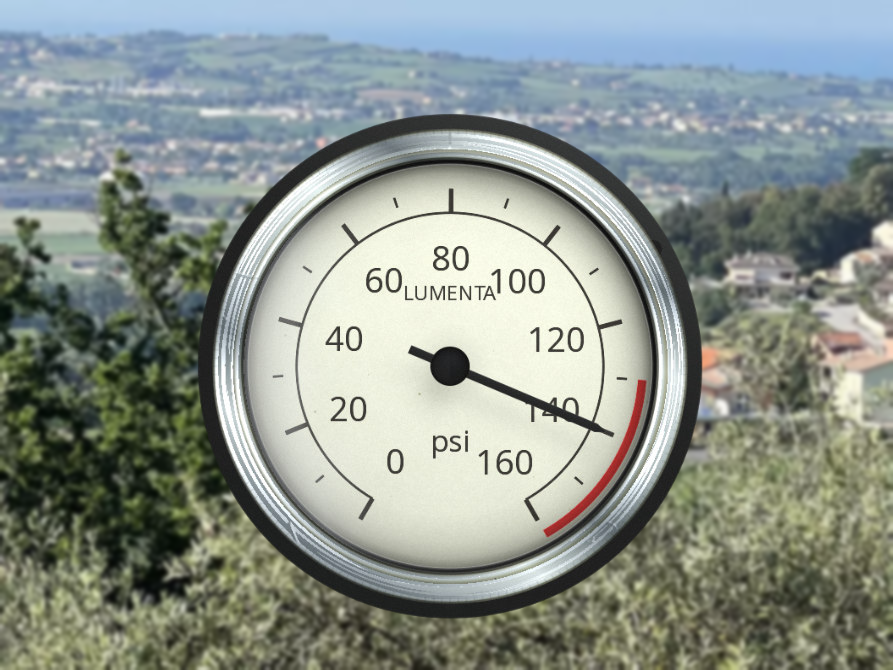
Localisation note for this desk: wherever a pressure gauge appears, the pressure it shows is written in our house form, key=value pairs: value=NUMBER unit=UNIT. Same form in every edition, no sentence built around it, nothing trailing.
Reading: value=140 unit=psi
